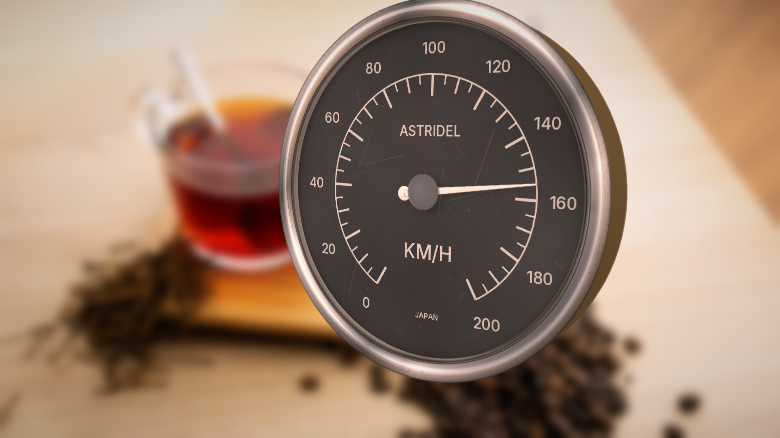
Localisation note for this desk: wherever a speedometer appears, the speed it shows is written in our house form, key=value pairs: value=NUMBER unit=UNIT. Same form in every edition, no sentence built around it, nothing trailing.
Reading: value=155 unit=km/h
